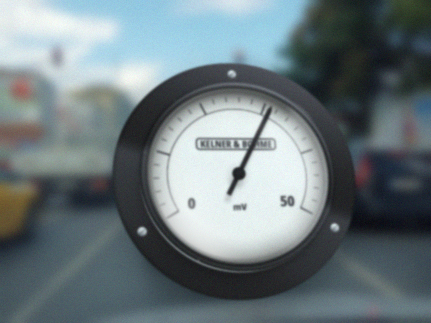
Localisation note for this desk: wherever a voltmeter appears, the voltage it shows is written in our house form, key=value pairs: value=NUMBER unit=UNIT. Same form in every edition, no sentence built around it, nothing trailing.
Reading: value=31 unit=mV
